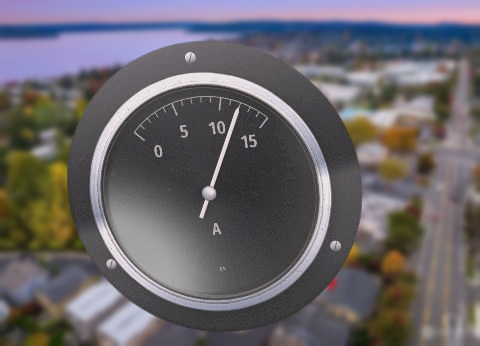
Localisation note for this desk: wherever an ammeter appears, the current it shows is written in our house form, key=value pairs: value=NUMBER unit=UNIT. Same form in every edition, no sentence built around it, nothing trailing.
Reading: value=12 unit=A
